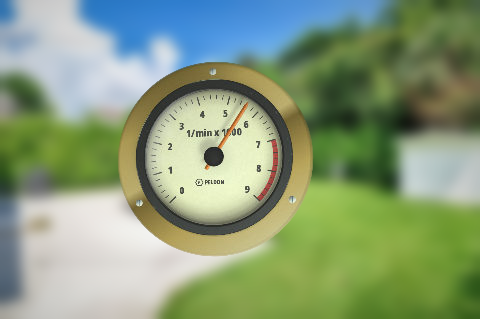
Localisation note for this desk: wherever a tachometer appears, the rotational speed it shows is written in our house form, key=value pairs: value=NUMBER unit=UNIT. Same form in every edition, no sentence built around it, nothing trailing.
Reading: value=5600 unit=rpm
